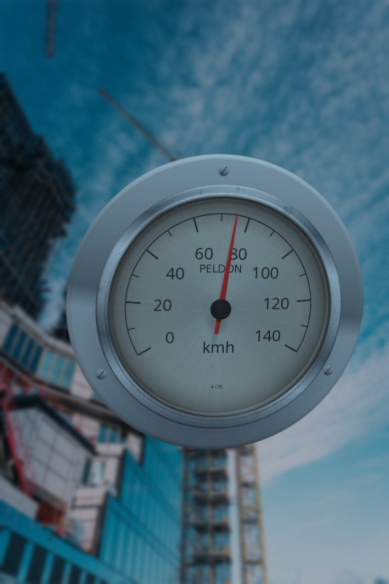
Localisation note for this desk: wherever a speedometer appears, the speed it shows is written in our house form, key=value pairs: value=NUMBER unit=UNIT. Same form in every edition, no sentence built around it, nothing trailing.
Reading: value=75 unit=km/h
